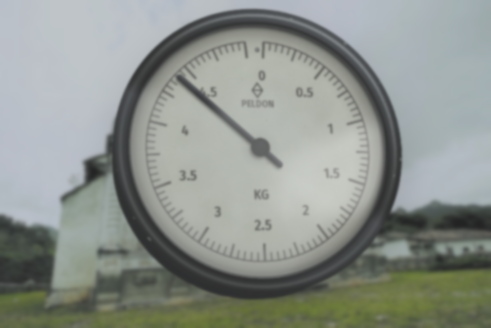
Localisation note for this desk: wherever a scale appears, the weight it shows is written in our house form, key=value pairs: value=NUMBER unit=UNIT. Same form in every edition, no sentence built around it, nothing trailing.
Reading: value=4.4 unit=kg
